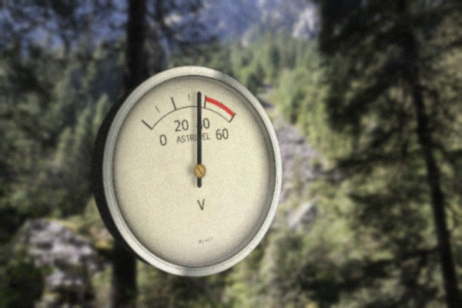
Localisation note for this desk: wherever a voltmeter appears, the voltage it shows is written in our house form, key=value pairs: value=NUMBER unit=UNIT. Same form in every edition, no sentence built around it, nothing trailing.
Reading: value=35 unit=V
